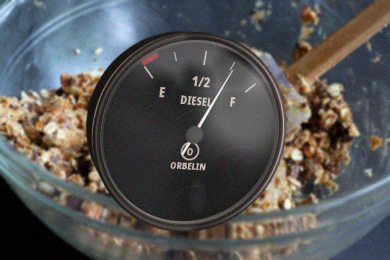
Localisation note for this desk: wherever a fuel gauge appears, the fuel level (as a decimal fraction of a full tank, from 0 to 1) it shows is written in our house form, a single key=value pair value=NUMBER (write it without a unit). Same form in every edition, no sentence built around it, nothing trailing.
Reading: value=0.75
